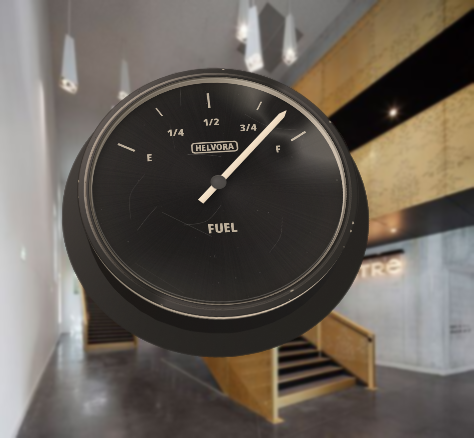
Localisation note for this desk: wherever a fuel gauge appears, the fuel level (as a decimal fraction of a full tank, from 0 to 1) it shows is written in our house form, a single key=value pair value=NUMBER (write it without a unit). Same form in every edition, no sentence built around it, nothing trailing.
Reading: value=0.875
